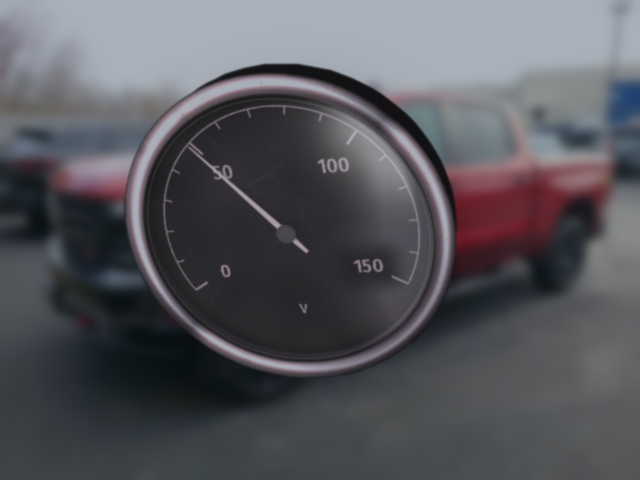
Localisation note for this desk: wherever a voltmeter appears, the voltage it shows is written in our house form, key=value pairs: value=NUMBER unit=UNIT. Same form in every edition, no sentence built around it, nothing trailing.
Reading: value=50 unit=V
